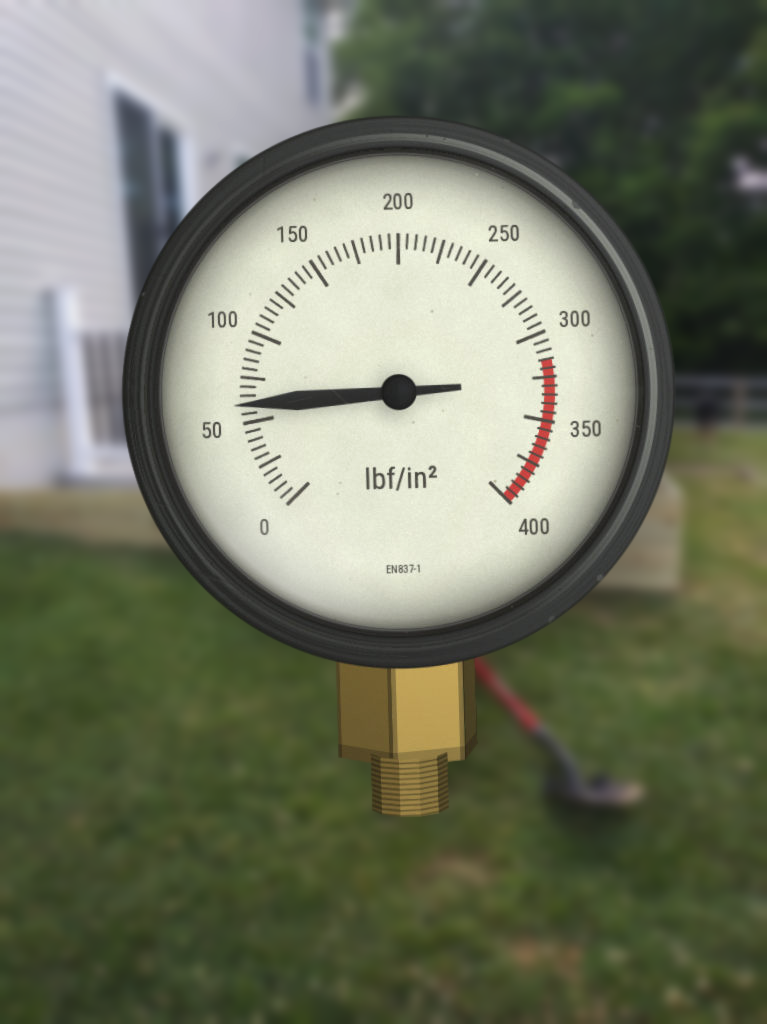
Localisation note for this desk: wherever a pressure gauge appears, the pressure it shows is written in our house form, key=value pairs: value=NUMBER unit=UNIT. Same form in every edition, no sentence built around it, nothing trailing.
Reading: value=60 unit=psi
